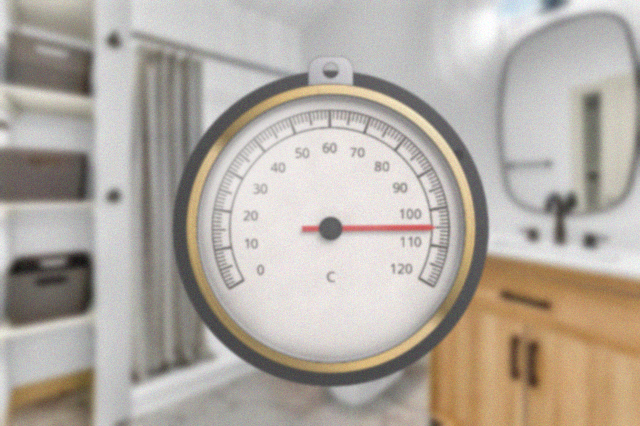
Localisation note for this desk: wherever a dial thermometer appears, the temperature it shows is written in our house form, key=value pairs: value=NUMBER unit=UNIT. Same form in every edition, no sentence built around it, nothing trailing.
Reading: value=105 unit=°C
